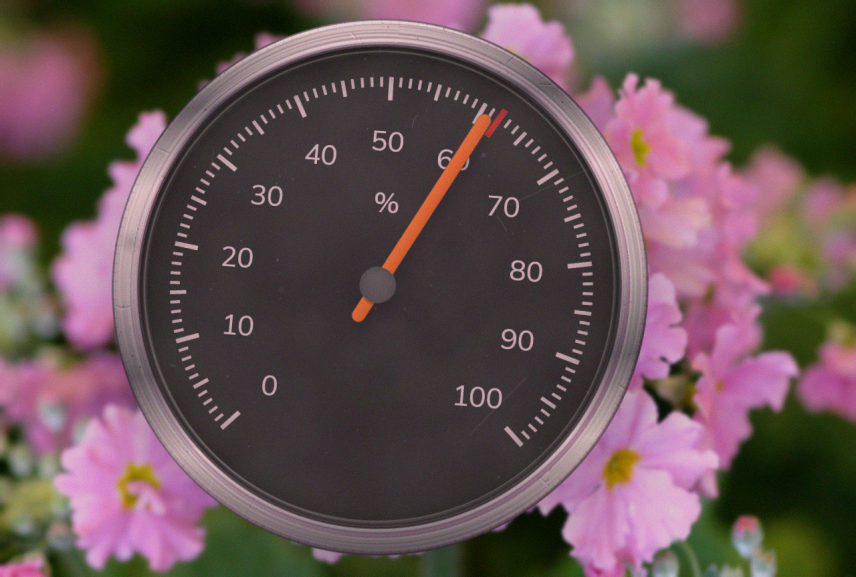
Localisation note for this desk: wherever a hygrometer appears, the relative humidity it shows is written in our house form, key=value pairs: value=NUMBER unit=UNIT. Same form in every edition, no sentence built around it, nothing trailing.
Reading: value=61 unit=%
